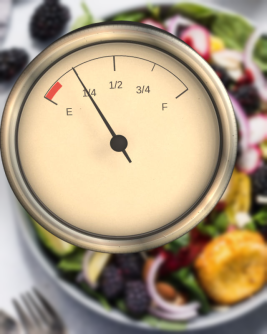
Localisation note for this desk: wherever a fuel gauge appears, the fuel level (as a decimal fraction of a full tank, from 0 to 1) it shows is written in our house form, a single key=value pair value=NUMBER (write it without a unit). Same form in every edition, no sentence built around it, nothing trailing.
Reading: value=0.25
